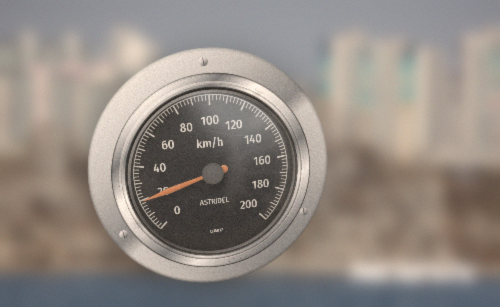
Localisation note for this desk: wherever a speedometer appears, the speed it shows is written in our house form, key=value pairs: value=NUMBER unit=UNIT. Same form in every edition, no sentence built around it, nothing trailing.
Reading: value=20 unit=km/h
